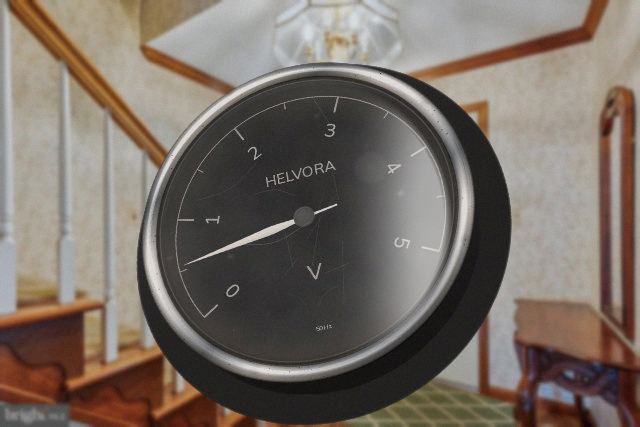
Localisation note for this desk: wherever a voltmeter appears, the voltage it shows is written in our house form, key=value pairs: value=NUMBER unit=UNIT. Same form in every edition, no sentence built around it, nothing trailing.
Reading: value=0.5 unit=V
